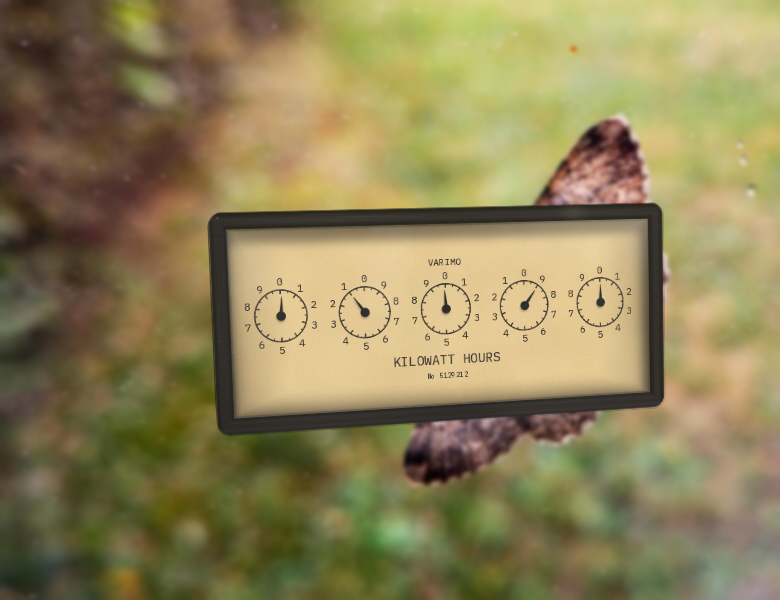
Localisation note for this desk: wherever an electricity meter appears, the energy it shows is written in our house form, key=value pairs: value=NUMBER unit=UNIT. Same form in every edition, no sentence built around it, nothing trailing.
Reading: value=990 unit=kWh
